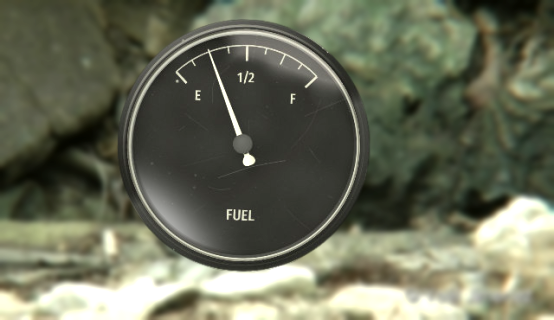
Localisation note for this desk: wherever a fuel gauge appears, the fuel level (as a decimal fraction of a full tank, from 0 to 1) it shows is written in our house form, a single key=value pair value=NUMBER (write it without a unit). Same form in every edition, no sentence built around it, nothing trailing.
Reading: value=0.25
